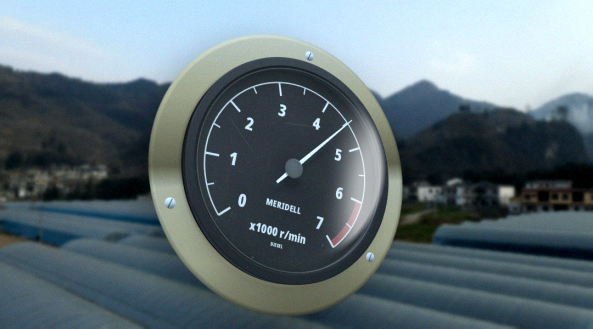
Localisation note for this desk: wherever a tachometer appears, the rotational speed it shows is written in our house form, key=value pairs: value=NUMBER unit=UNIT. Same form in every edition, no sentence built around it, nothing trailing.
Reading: value=4500 unit=rpm
